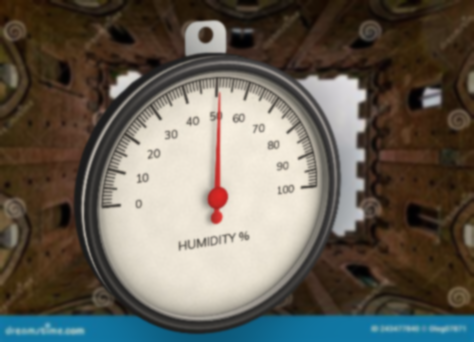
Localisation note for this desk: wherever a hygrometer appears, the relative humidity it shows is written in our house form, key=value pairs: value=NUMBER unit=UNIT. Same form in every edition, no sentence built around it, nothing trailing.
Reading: value=50 unit=%
